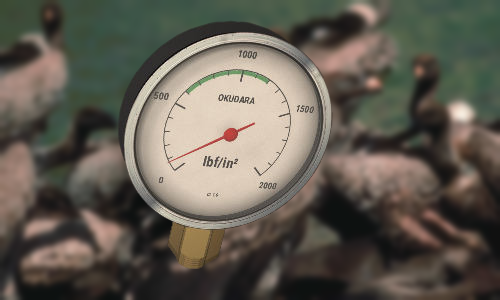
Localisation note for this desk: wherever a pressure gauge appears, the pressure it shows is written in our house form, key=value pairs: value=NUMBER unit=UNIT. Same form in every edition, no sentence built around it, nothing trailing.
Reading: value=100 unit=psi
